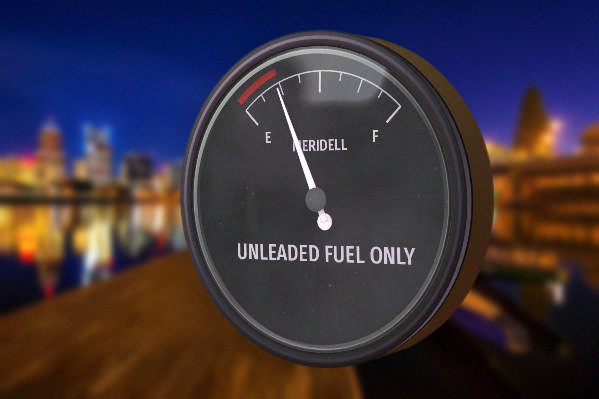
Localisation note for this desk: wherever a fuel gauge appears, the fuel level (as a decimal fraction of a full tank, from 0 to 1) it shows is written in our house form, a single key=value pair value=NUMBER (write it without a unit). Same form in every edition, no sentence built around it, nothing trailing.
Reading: value=0.25
